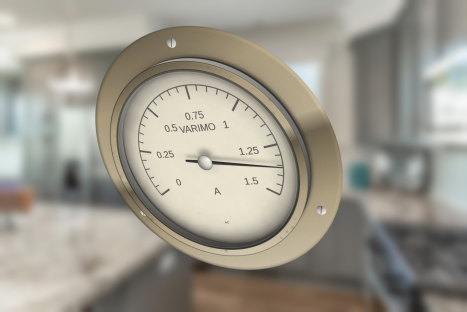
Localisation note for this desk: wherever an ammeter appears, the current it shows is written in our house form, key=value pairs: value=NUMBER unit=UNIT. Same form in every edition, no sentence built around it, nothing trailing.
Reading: value=1.35 unit=A
